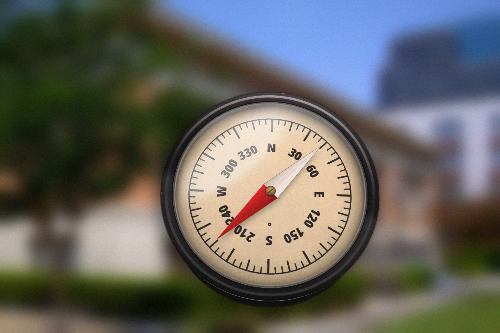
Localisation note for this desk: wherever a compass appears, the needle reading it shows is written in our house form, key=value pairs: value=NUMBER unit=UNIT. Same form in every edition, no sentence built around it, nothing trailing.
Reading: value=225 unit=°
